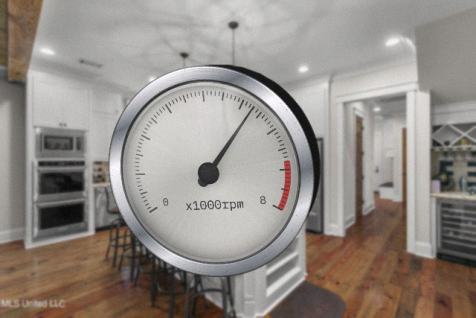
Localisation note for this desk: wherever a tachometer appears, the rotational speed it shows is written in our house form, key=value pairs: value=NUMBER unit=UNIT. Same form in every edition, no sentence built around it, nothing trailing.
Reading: value=5300 unit=rpm
